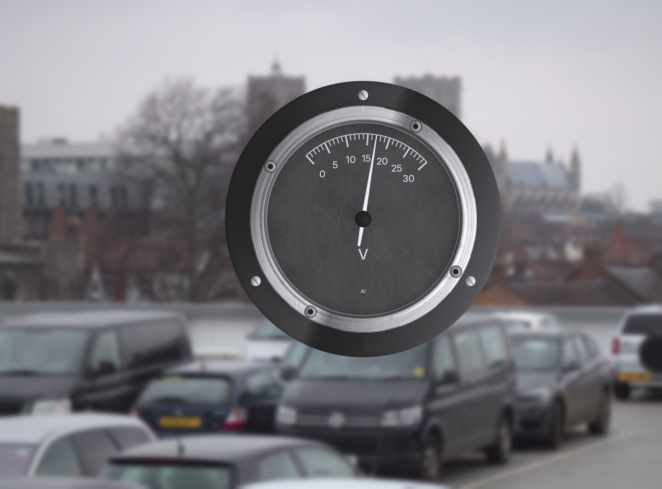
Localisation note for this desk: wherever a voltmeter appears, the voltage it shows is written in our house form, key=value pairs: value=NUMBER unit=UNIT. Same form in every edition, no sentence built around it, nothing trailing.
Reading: value=17 unit=V
